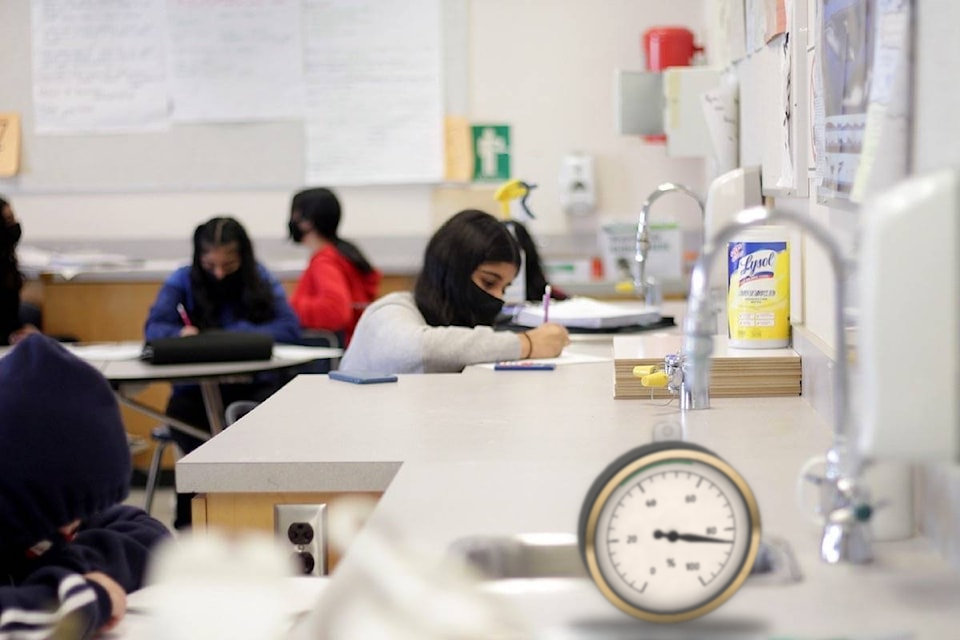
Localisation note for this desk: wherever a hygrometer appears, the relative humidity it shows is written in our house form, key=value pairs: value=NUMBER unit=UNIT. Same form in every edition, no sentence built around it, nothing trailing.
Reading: value=84 unit=%
